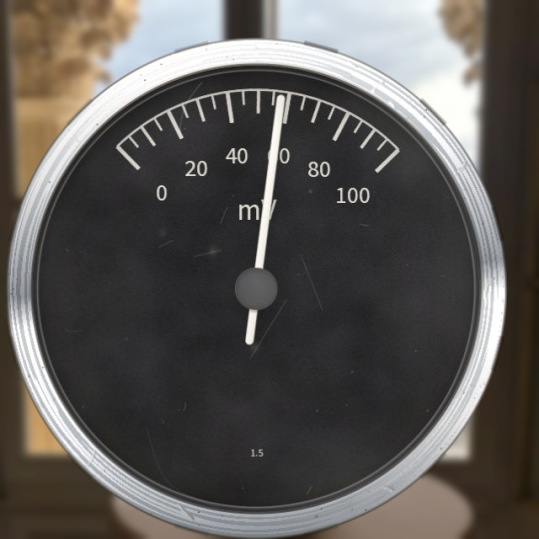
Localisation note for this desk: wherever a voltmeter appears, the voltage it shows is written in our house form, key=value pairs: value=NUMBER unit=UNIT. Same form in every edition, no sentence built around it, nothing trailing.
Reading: value=57.5 unit=mV
